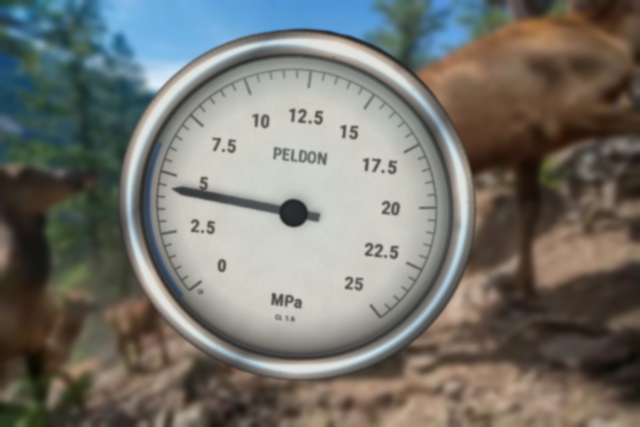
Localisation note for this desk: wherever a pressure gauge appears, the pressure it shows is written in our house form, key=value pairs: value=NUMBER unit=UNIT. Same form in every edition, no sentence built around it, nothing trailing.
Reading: value=4.5 unit=MPa
